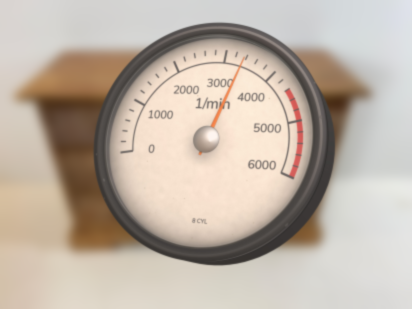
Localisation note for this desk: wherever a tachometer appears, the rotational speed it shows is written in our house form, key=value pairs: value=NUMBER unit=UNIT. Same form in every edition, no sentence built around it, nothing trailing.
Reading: value=3400 unit=rpm
